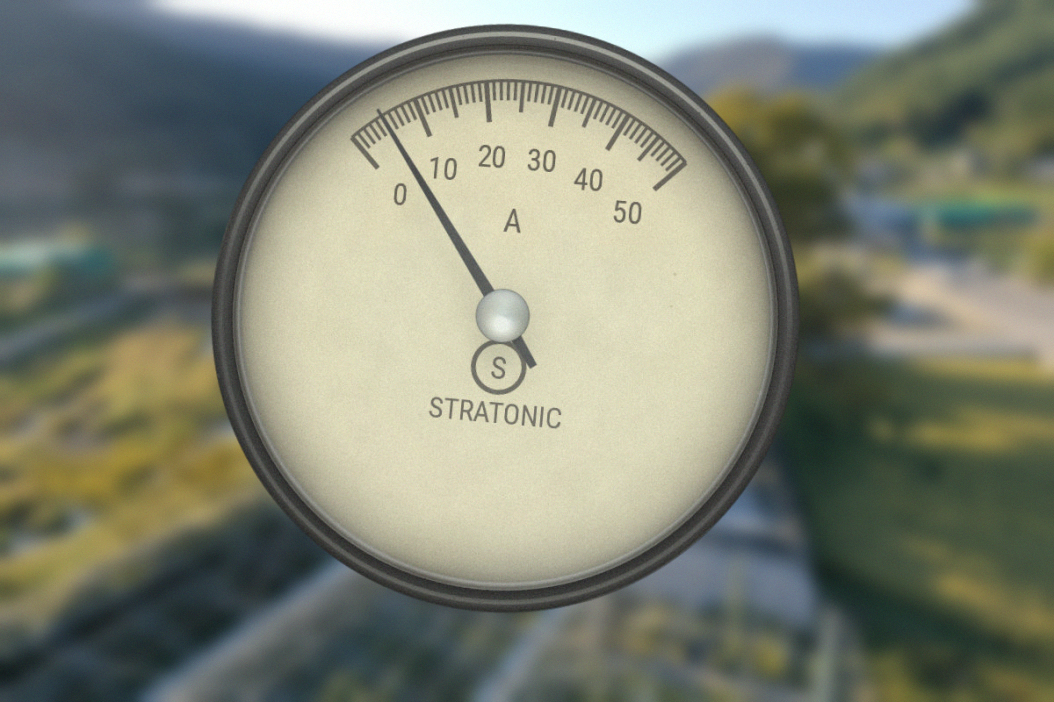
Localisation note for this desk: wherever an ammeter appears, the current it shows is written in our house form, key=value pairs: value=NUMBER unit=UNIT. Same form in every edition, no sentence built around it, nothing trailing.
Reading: value=5 unit=A
